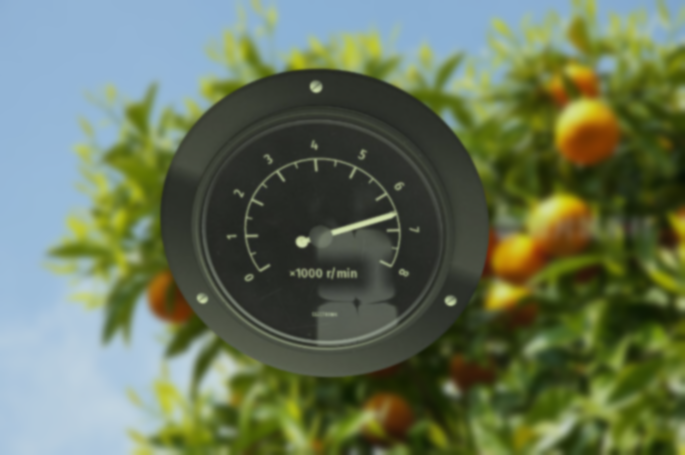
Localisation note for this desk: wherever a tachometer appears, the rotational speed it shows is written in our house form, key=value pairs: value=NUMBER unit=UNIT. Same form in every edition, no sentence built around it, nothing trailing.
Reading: value=6500 unit=rpm
